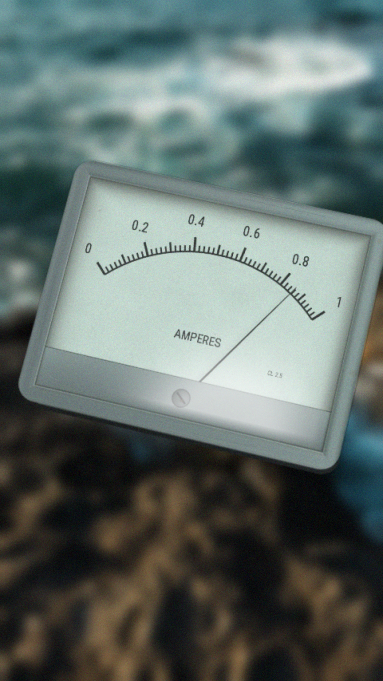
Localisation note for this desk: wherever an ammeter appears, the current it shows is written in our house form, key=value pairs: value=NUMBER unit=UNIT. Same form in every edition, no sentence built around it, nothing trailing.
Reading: value=0.86 unit=A
